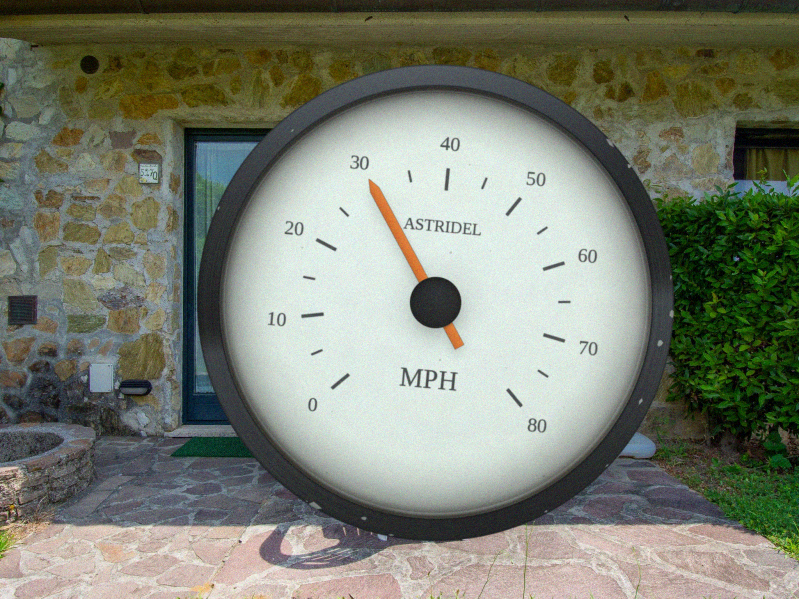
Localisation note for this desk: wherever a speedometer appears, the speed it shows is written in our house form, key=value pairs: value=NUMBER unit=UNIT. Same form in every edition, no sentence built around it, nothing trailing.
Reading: value=30 unit=mph
